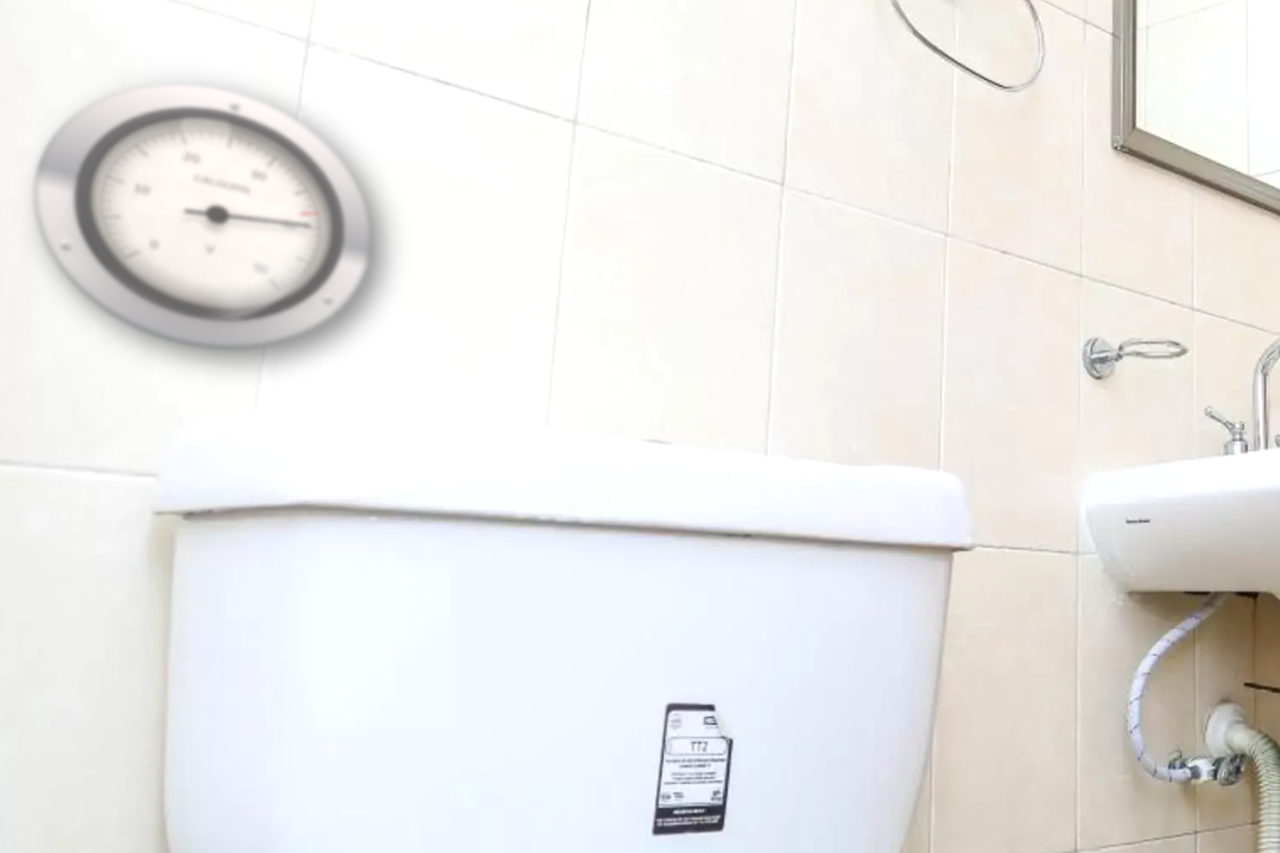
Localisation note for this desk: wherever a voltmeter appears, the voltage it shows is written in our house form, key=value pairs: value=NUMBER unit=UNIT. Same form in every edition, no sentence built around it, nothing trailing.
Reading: value=40 unit=V
